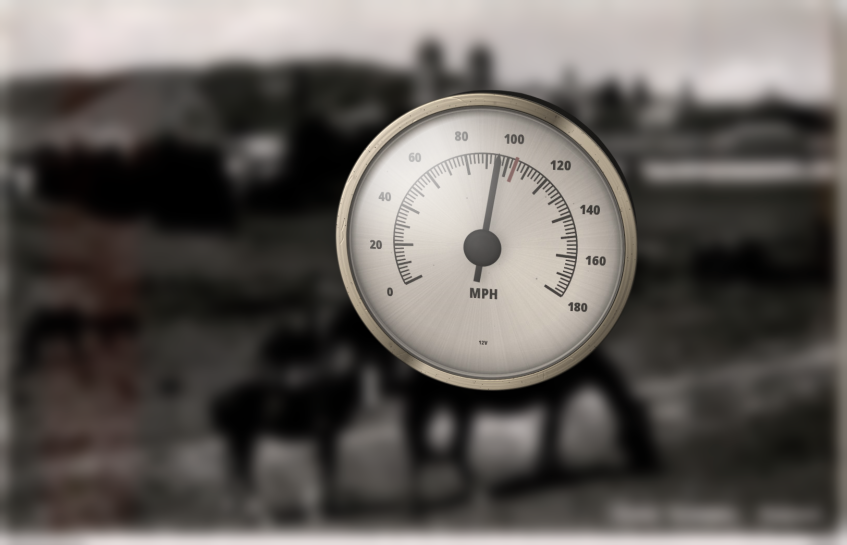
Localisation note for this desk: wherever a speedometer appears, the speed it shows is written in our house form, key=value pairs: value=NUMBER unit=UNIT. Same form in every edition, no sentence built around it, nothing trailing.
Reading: value=96 unit=mph
